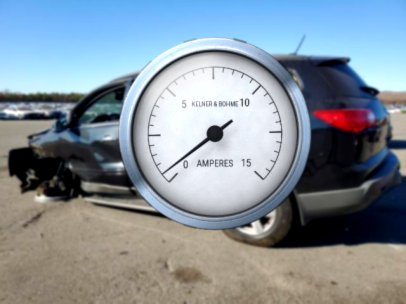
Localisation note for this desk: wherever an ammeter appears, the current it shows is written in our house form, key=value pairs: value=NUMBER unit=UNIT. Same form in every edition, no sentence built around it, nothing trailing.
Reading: value=0.5 unit=A
